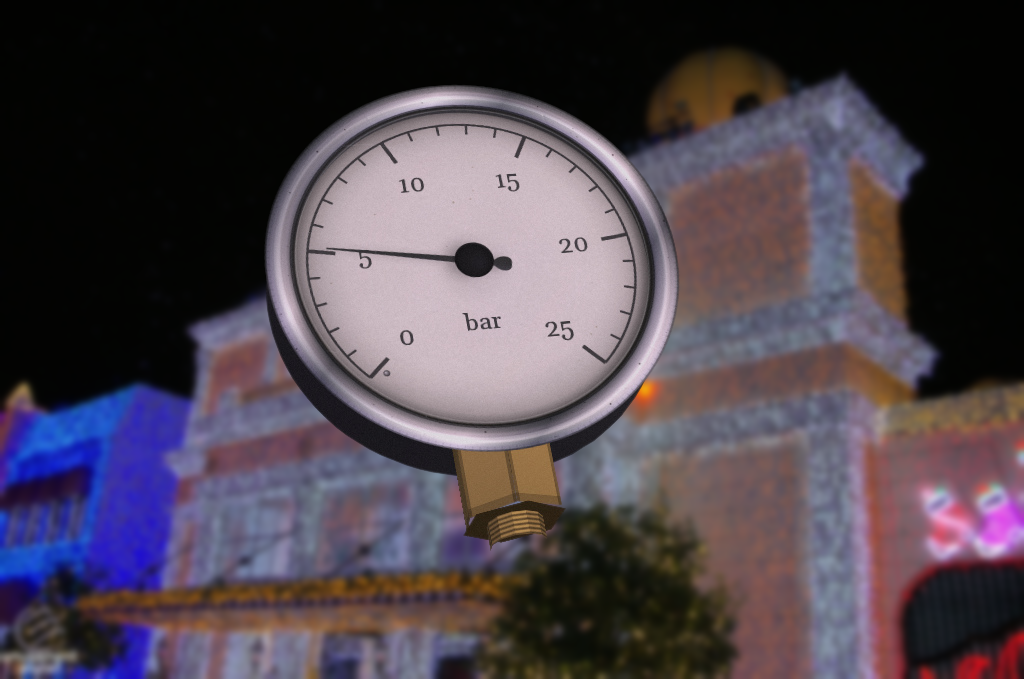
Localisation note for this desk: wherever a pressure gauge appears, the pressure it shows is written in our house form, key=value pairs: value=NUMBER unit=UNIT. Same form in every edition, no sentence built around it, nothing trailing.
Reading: value=5 unit=bar
